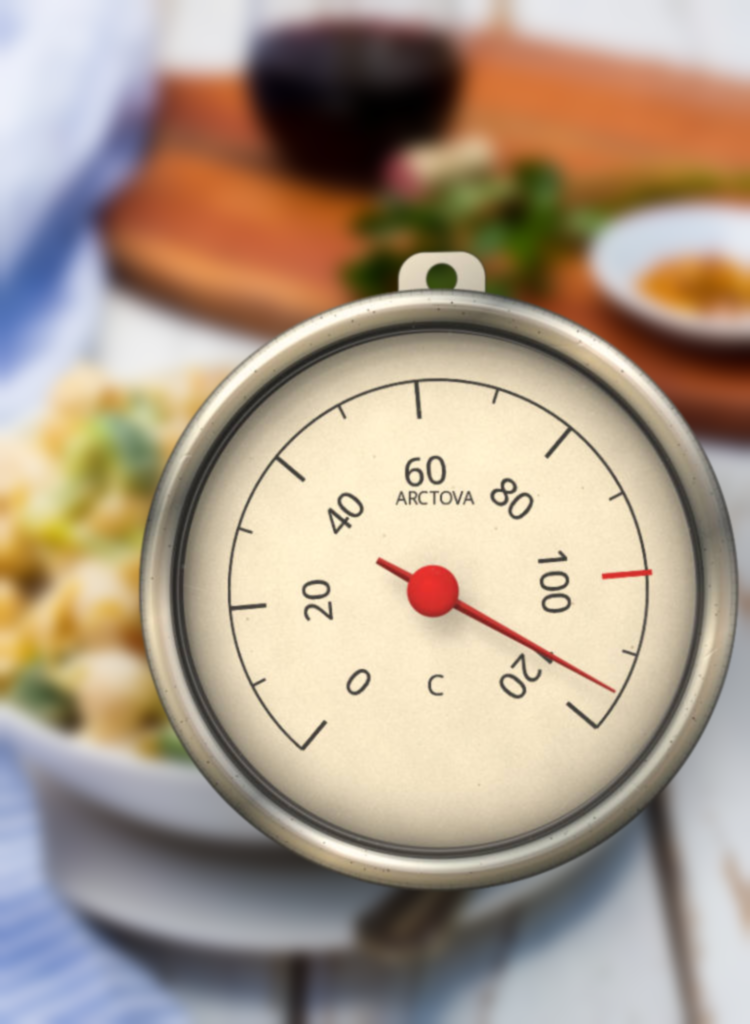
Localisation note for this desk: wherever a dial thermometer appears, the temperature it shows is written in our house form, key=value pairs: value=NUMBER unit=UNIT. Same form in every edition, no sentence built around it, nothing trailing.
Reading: value=115 unit=°C
